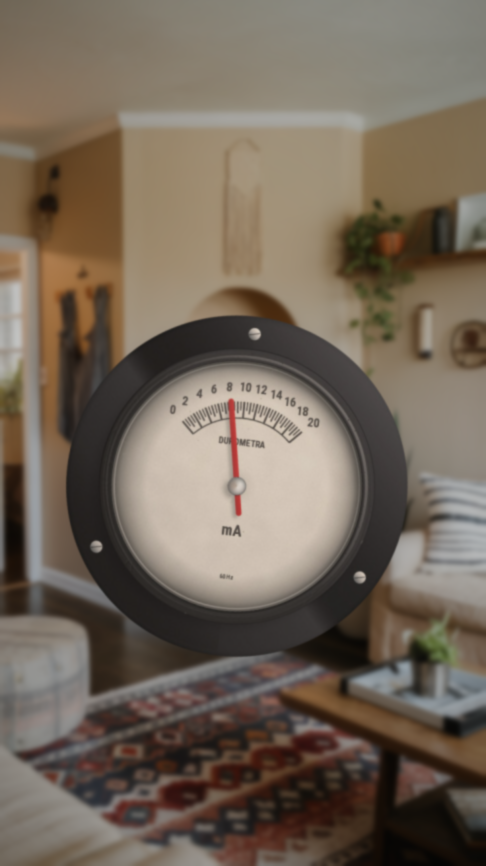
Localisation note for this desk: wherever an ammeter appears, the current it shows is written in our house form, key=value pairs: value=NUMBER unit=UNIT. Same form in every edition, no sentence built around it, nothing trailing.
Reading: value=8 unit=mA
